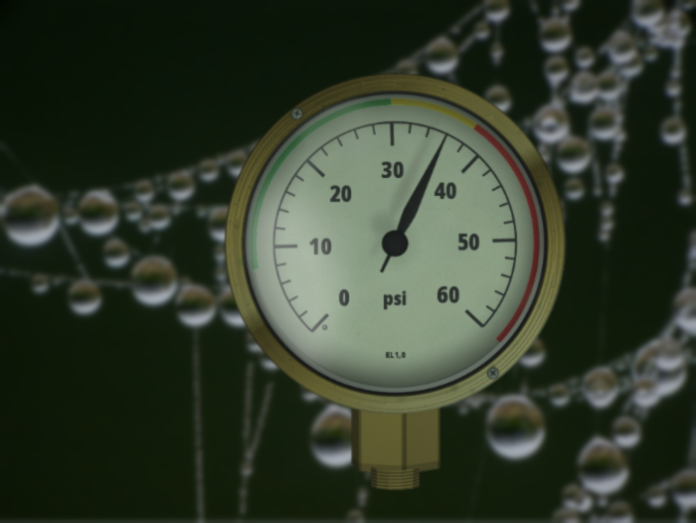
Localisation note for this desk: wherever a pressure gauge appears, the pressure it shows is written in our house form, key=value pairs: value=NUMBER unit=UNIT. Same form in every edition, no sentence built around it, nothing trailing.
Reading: value=36 unit=psi
